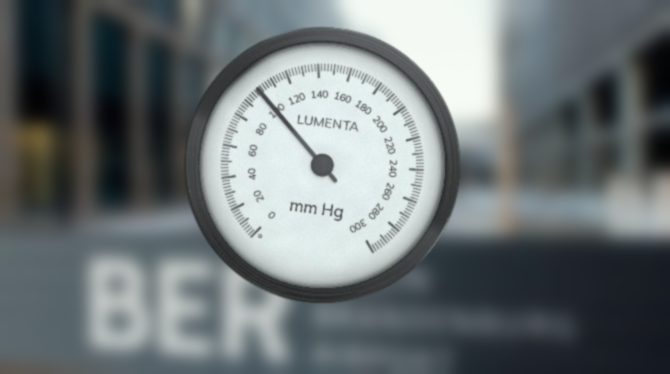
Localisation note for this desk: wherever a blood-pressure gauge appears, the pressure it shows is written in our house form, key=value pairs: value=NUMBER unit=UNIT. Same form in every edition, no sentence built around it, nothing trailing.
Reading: value=100 unit=mmHg
